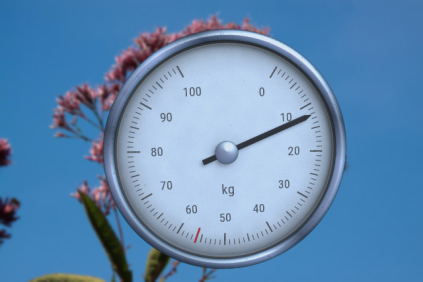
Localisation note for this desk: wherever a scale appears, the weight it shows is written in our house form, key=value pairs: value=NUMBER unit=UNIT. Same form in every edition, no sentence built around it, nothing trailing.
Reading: value=12 unit=kg
